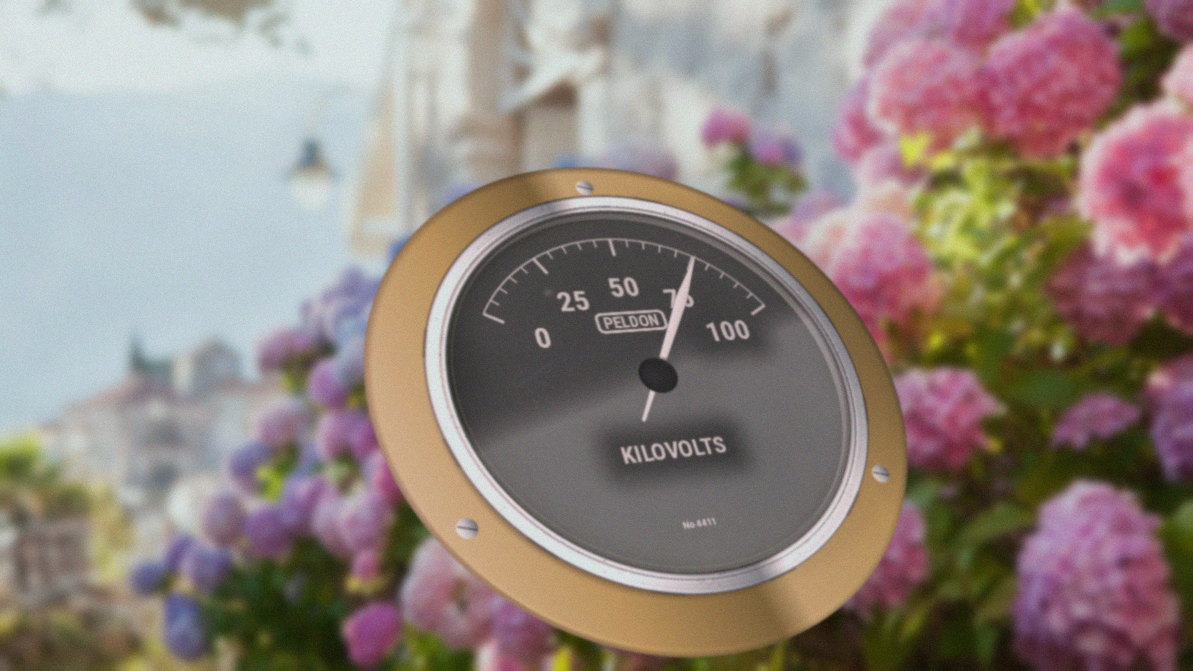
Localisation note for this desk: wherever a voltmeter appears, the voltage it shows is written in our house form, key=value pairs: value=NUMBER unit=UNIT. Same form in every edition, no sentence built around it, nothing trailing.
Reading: value=75 unit=kV
